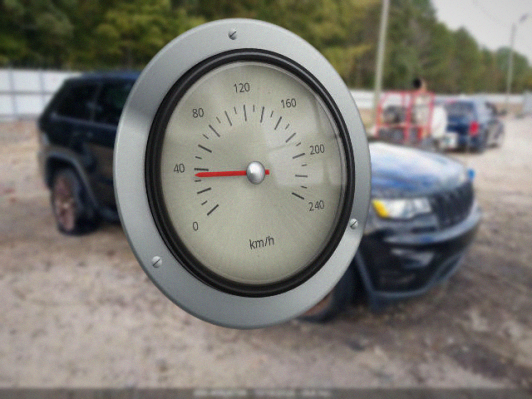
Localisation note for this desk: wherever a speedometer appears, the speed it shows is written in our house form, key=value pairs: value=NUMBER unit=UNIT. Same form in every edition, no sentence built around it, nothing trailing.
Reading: value=35 unit=km/h
